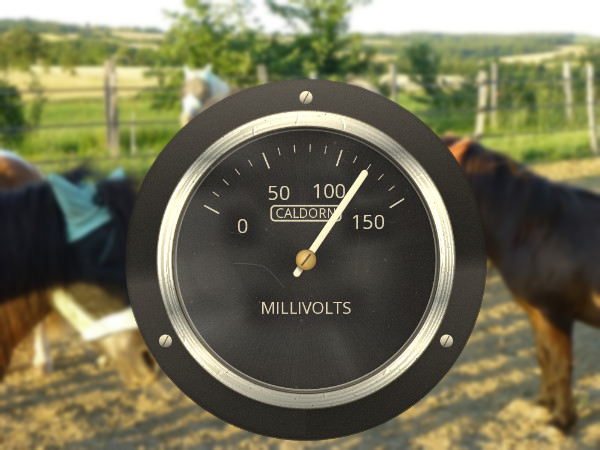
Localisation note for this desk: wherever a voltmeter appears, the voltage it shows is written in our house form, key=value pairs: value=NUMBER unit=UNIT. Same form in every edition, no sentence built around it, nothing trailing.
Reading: value=120 unit=mV
